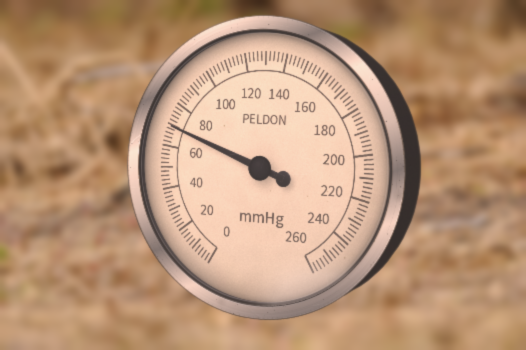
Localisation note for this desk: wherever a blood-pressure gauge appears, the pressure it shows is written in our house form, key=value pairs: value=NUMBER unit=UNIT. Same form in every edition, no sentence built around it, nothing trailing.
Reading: value=70 unit=mmHg
